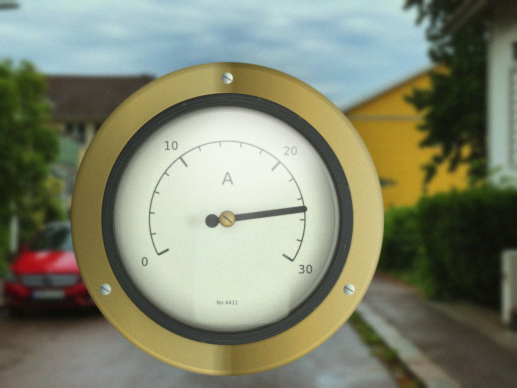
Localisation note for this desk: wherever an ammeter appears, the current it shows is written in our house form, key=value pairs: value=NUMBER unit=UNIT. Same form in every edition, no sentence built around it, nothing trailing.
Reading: value=25 unit=A
